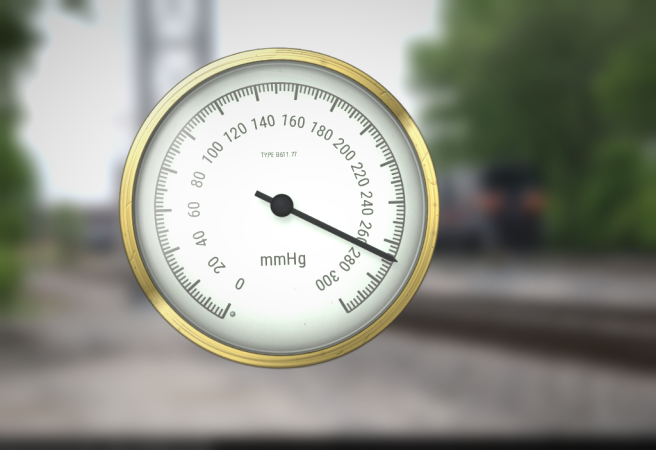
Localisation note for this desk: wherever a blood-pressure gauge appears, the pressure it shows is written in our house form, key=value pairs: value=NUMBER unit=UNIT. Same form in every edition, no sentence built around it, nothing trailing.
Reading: value=268 unit=mmHg
